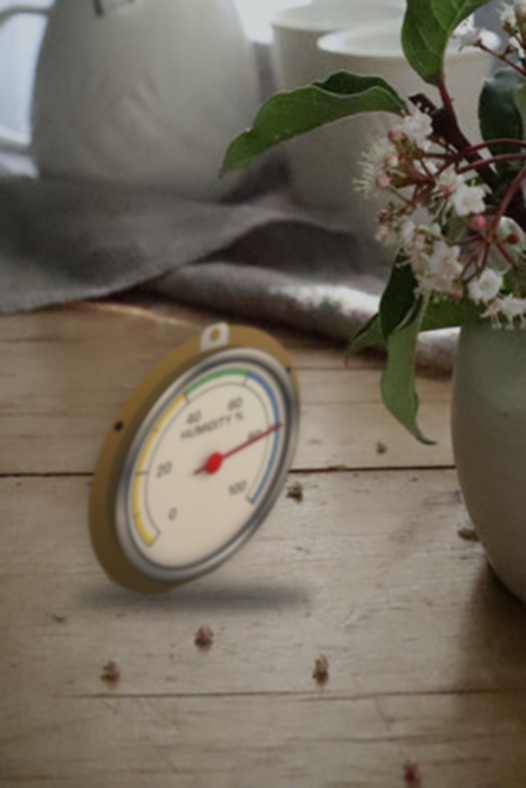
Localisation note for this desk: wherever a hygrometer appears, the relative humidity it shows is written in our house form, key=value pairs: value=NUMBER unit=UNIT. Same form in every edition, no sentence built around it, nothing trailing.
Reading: value=80 unit=%
